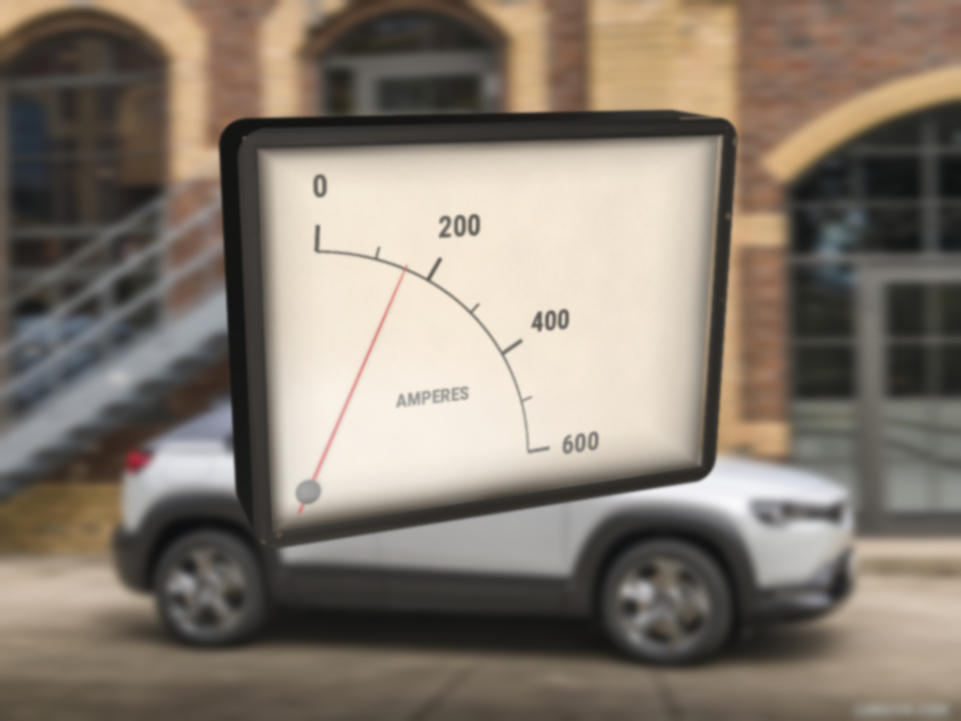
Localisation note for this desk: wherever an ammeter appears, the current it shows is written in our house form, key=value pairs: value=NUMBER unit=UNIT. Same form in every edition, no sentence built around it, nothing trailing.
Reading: value=150 unit=A
